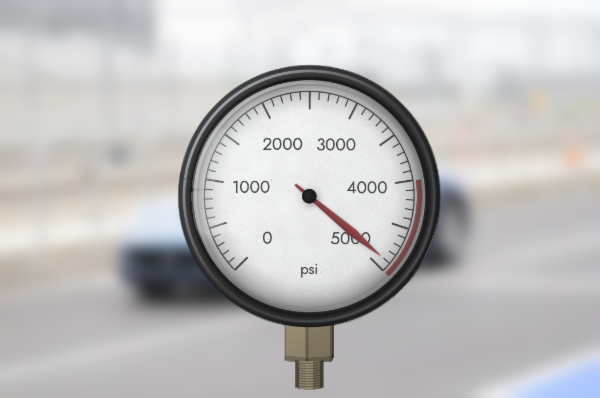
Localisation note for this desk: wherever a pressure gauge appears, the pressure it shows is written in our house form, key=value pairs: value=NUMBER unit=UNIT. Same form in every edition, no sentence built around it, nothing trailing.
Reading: value=4900 unit=psi
